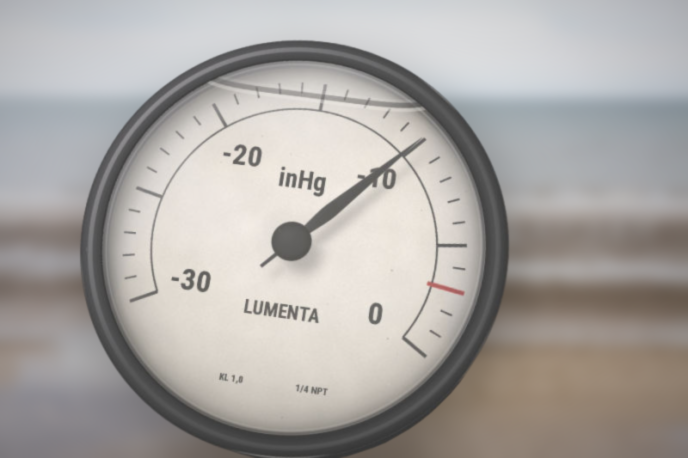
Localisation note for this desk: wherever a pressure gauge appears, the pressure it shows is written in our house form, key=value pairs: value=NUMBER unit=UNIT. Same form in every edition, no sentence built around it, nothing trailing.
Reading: value=-10 unit=inHg
